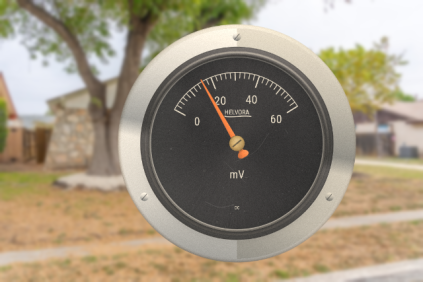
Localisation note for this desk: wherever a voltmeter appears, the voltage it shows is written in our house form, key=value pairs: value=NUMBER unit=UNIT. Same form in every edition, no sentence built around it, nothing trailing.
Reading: value=16 unit=mV
